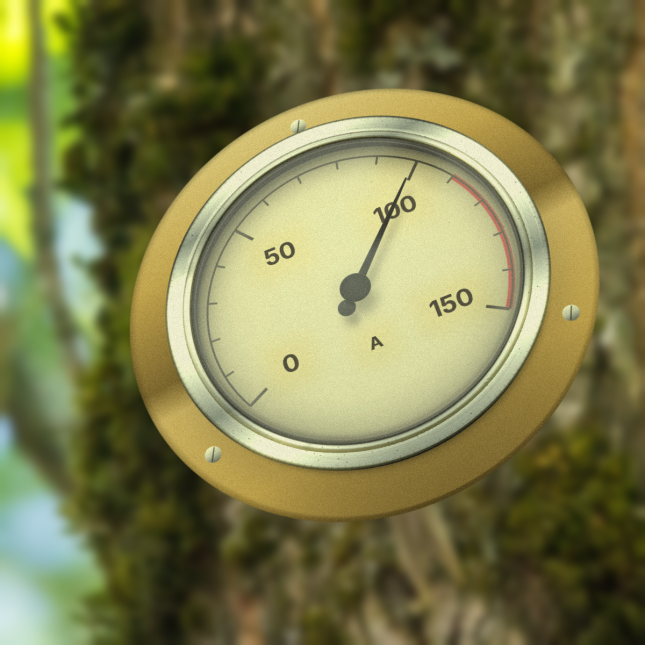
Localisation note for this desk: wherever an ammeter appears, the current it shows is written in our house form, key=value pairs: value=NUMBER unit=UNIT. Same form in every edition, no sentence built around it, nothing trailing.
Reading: value=100 unit=A
